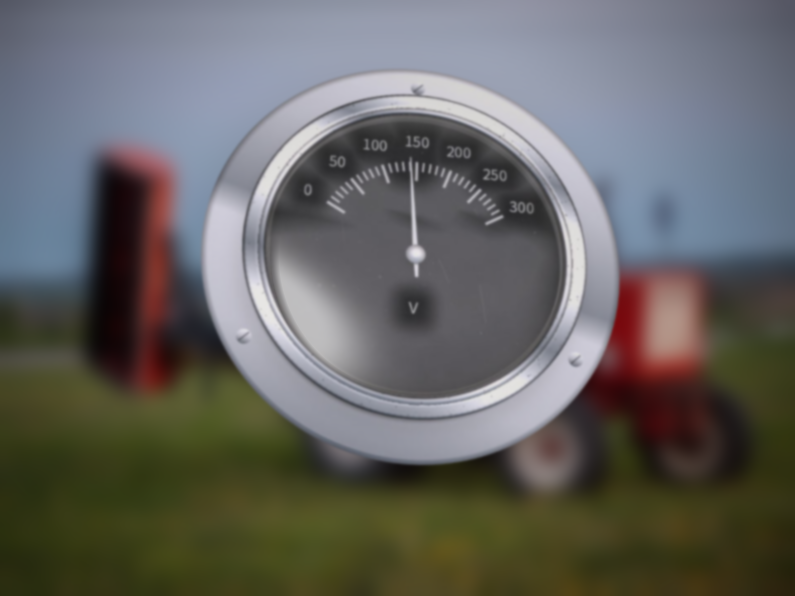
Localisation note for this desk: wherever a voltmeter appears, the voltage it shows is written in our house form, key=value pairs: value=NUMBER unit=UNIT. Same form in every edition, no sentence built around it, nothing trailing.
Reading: value=140 unit=V
